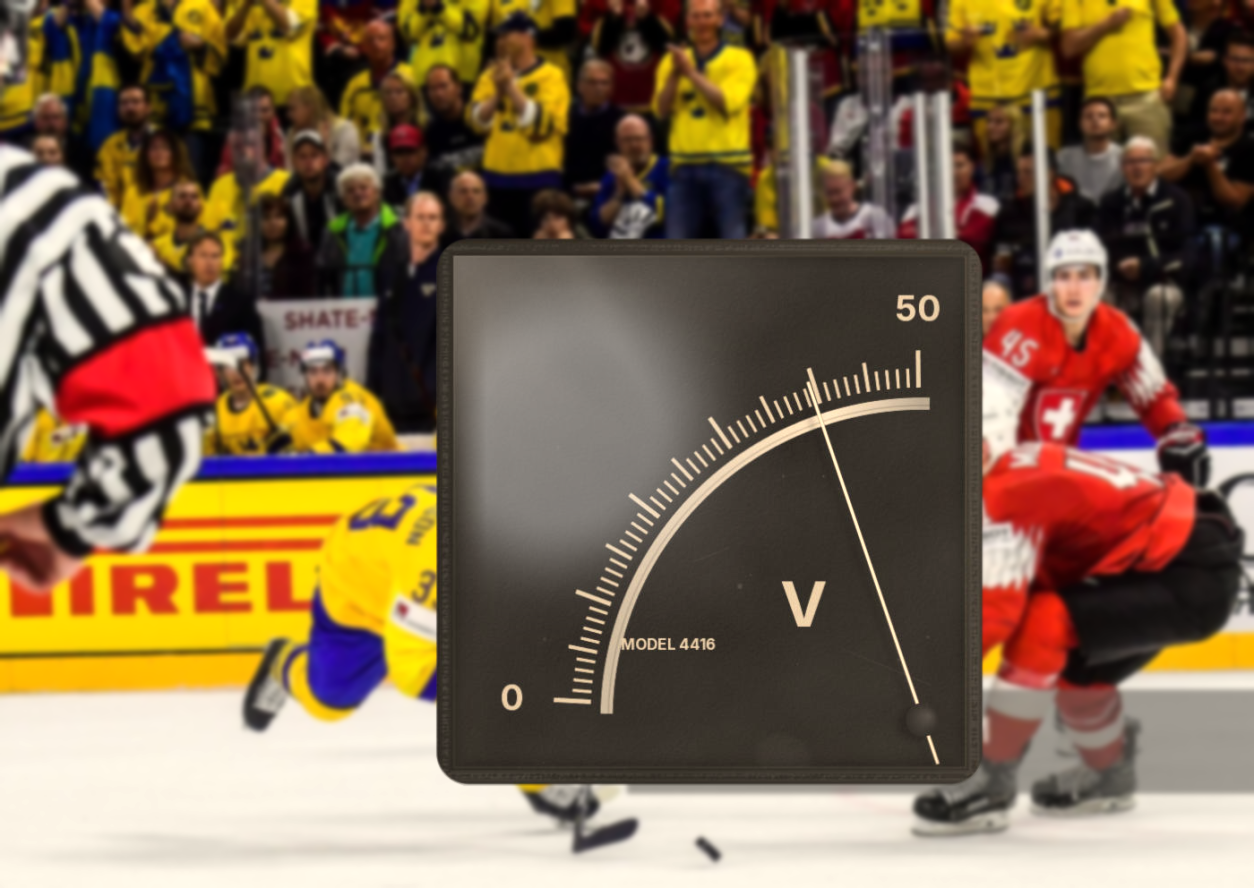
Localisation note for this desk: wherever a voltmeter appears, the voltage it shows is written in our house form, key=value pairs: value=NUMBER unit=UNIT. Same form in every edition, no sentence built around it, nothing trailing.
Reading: value=39.5 unit=V
